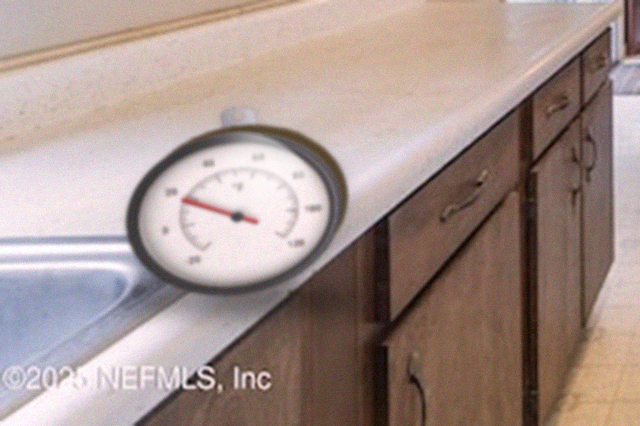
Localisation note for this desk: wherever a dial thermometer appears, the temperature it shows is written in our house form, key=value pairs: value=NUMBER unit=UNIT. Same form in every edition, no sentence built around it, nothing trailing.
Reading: value=20 unit=°F
